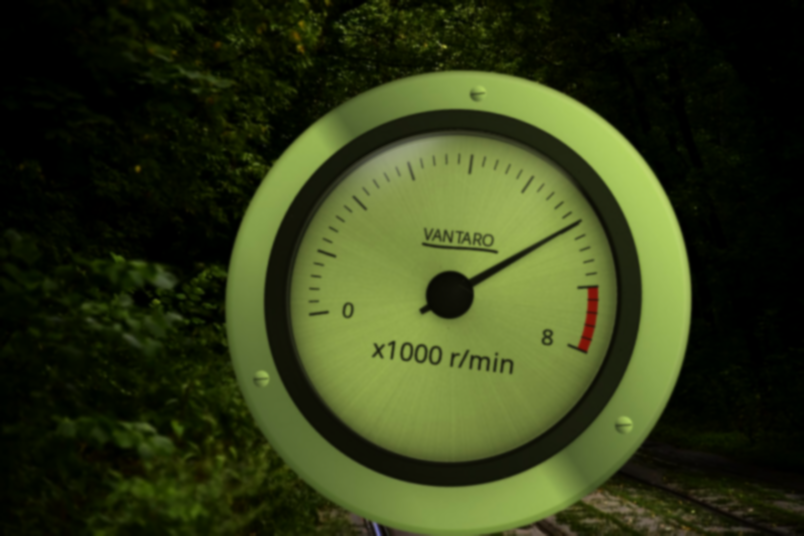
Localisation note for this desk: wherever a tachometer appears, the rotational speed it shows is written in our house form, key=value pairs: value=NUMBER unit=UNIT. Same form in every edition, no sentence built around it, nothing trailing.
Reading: value=6000 unit=rpm
